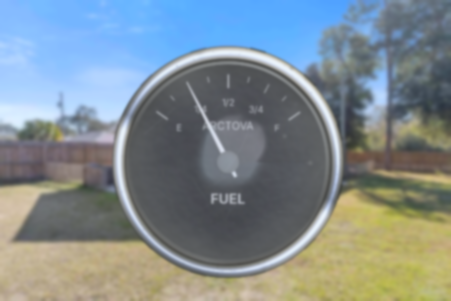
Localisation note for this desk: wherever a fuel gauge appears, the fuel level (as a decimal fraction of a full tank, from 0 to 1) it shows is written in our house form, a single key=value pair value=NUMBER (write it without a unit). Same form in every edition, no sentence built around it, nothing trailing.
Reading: value=0.25
